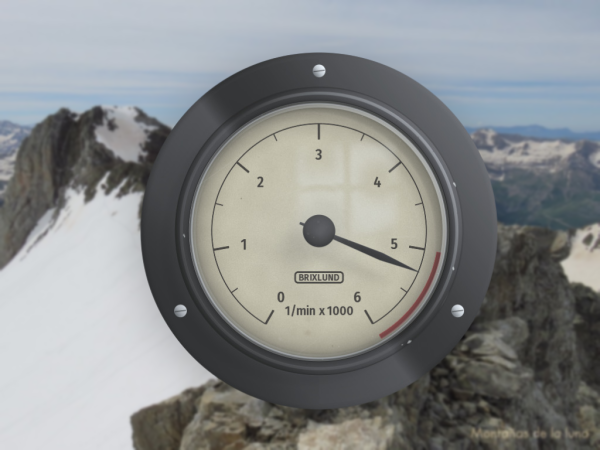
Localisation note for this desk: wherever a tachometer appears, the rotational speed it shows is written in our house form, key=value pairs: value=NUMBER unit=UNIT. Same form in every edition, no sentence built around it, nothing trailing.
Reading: value=5250 unit=rpm
